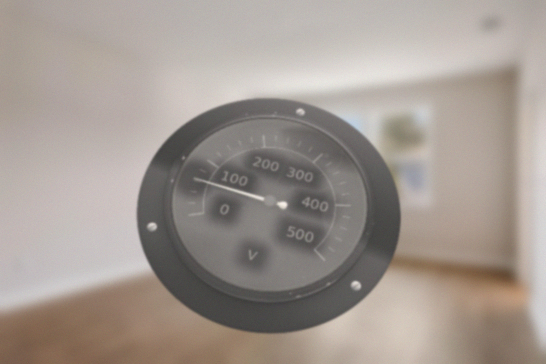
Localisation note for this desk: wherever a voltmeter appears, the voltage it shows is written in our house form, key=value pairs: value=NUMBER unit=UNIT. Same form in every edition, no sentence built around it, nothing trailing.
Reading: value=60 unit=V
